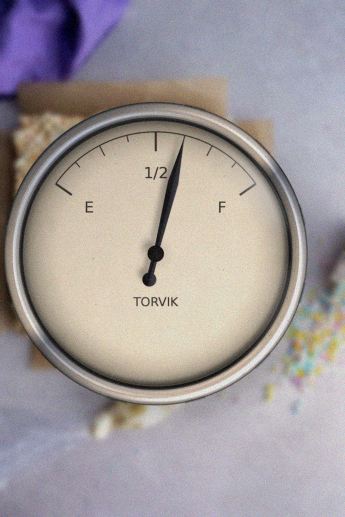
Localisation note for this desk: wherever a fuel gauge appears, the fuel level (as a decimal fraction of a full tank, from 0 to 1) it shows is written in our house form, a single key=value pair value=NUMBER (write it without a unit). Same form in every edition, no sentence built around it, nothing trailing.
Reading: value=0.625
